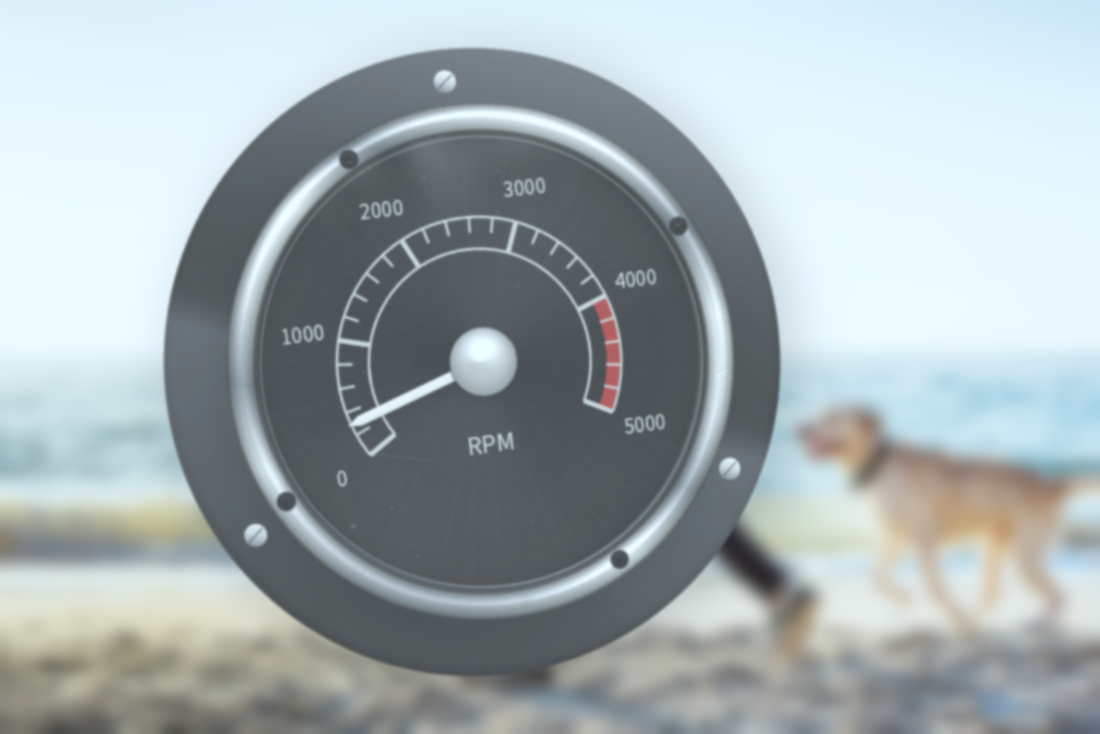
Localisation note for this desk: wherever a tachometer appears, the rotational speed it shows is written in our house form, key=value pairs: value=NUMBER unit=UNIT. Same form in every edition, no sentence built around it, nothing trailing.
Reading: value=300 unit=rpm
